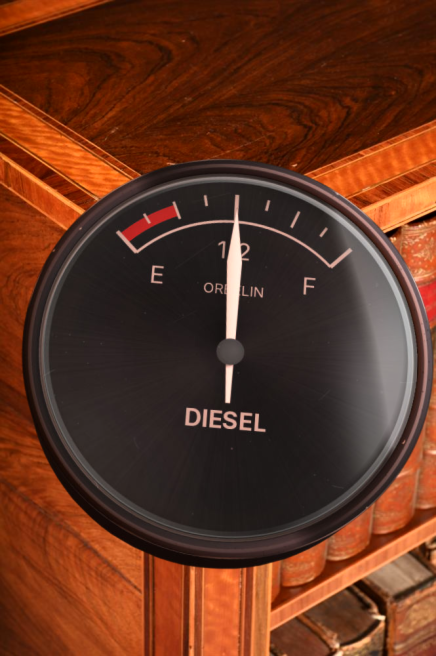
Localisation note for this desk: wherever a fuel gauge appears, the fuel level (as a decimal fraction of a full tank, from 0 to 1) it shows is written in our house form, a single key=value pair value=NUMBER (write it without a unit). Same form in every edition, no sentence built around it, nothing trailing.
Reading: value=0.5
